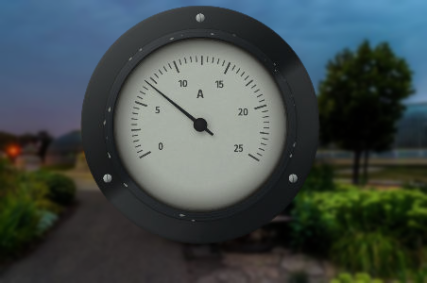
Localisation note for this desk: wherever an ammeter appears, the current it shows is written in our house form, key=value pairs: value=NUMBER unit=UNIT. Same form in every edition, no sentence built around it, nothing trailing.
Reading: value=7 unit=A
